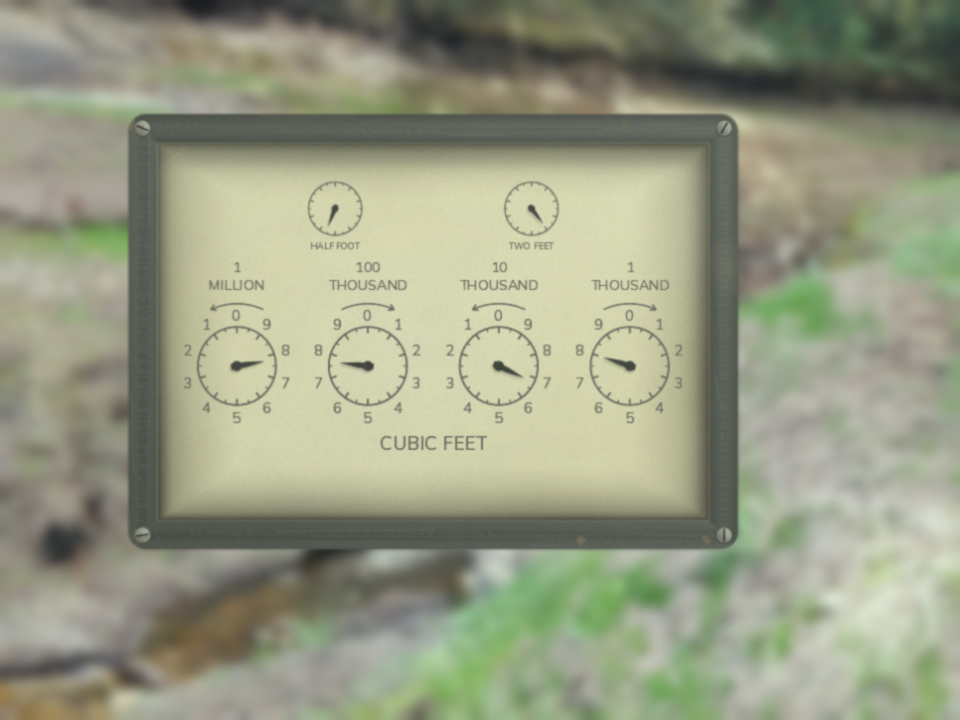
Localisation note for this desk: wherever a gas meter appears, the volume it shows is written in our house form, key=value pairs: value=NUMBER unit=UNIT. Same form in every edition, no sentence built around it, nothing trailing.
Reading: value=776800 unit=ft³
